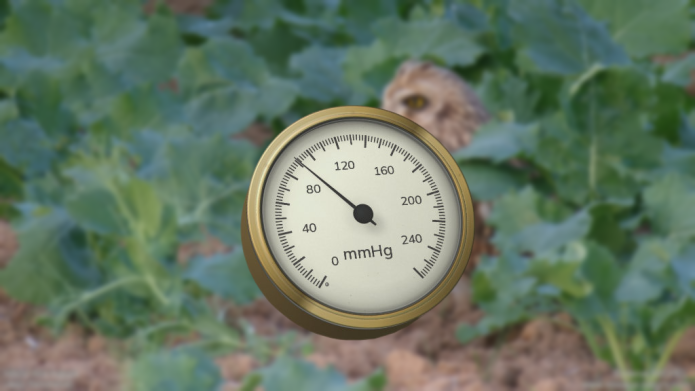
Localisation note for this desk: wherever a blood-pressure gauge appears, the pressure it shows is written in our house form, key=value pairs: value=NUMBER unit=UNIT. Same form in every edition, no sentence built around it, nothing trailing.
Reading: value=90 unit=mmHg
